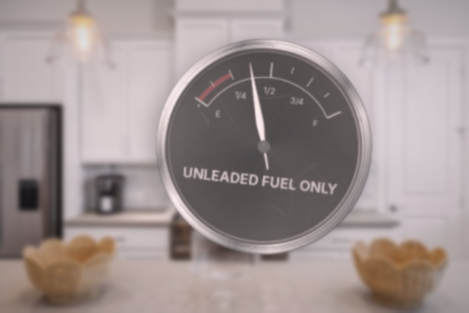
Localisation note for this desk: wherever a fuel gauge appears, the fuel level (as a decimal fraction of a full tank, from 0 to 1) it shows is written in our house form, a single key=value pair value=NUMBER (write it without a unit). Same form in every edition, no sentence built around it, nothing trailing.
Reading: value=0.375
